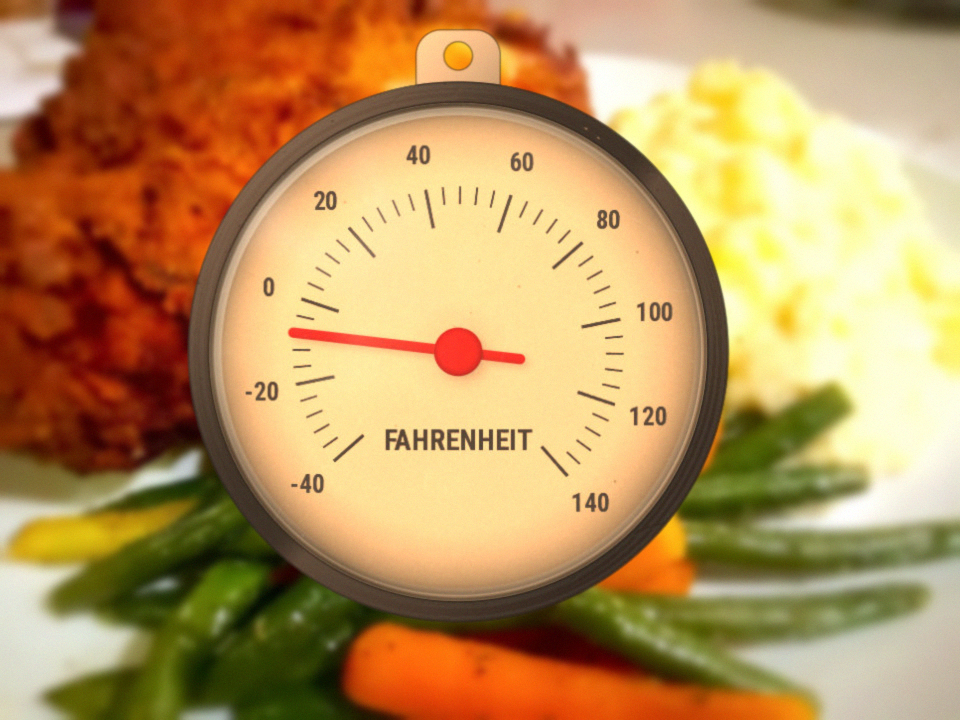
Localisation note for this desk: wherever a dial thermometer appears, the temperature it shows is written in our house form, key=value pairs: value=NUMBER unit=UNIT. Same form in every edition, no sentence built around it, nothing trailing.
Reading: value=-8 unit=°F
